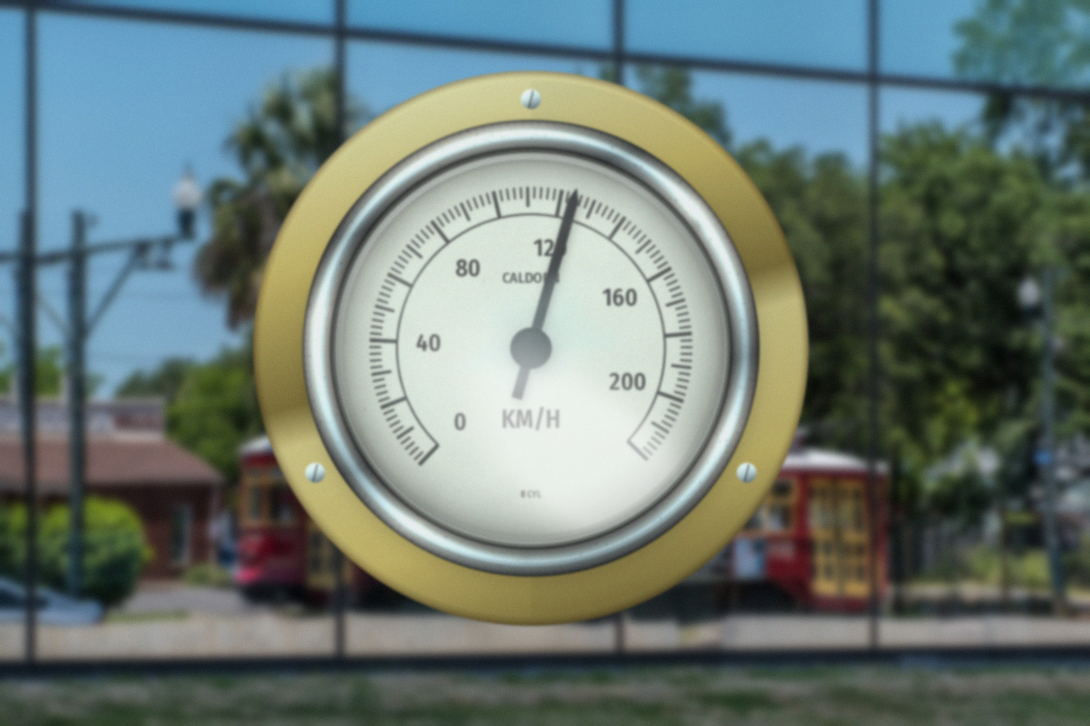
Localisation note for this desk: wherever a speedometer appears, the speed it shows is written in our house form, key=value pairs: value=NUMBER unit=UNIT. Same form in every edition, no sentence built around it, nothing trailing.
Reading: value=124 unit=km/h
